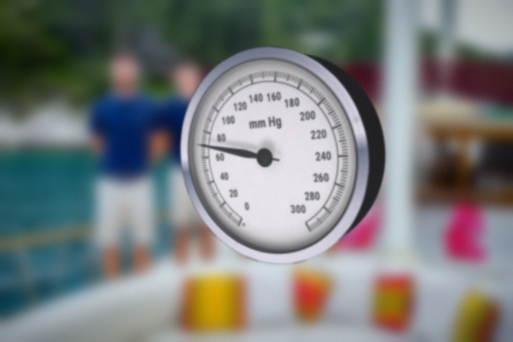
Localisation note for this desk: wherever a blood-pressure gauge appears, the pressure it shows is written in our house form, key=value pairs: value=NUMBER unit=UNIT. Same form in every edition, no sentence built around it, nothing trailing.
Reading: value=70 unit=mmHg
